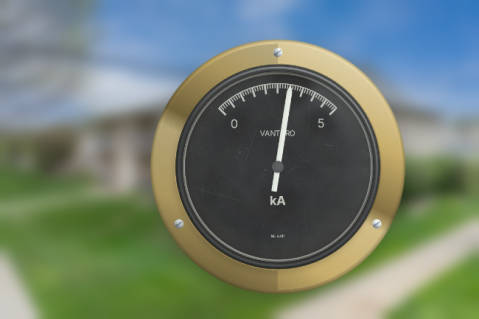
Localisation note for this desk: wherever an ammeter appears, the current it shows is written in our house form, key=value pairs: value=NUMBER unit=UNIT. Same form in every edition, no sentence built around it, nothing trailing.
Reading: value=3 unit=kA
